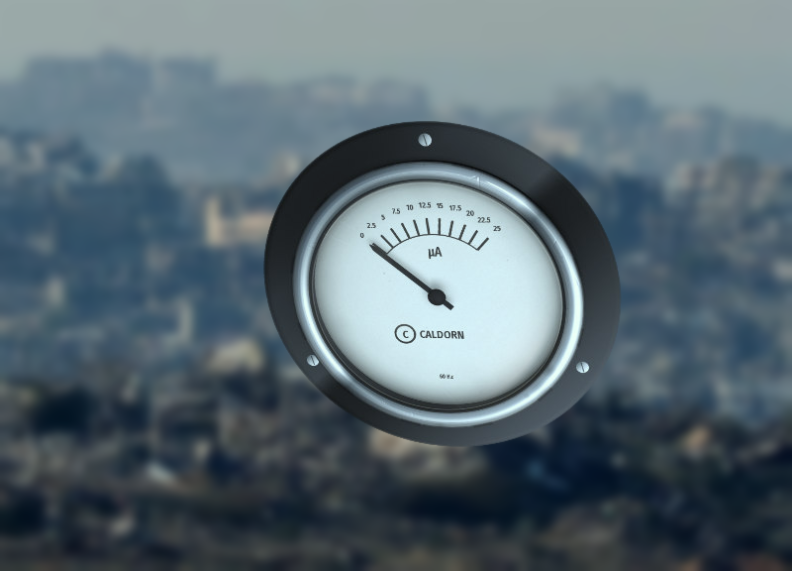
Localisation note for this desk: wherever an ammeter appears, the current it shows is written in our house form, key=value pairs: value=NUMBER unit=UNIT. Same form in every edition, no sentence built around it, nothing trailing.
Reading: value=0 unit=µA
